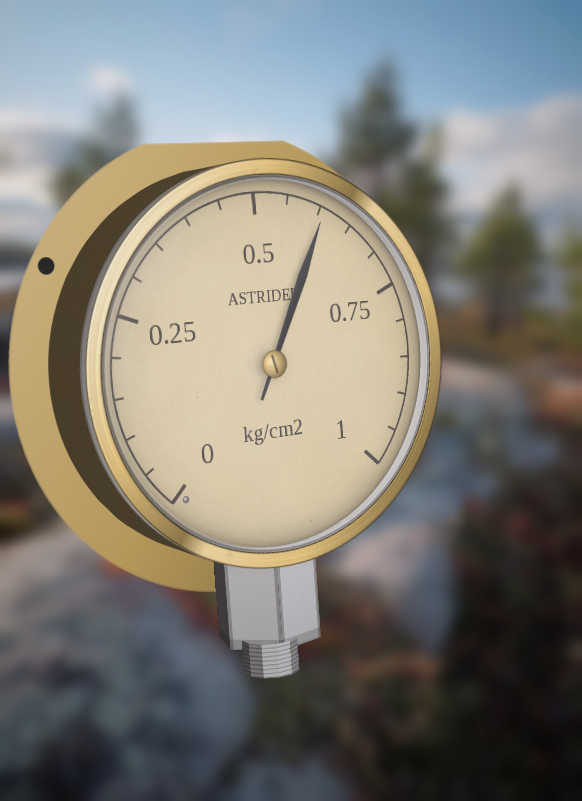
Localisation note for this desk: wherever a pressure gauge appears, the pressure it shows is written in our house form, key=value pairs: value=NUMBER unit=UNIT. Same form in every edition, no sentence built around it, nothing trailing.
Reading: value=0.6 unit=kg/cm²
